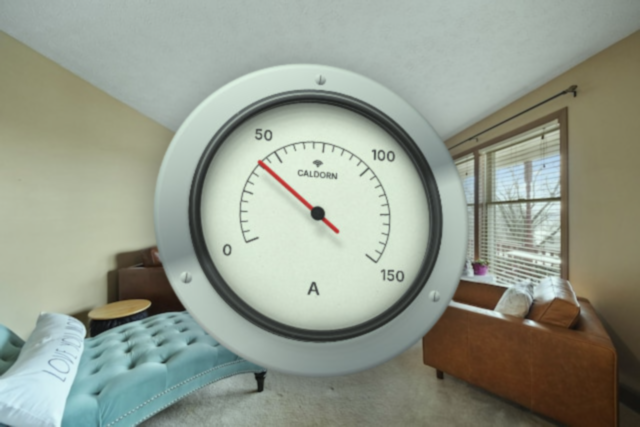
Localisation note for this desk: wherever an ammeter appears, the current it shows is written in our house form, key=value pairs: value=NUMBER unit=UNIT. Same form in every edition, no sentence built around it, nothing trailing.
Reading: value=40 unit=A
